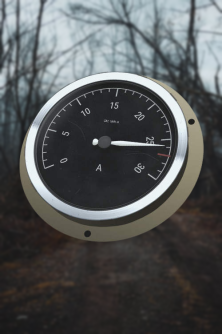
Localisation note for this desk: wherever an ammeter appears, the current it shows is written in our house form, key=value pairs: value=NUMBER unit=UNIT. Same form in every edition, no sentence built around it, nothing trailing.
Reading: value=26 unit=A
